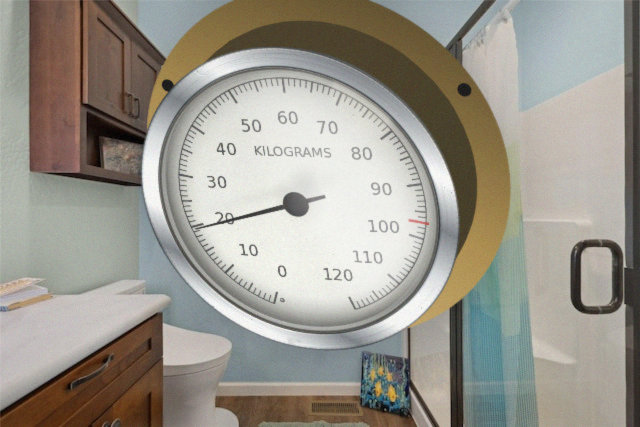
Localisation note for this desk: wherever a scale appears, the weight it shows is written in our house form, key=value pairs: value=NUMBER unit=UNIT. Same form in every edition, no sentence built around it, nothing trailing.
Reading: value=20 unit=kg
